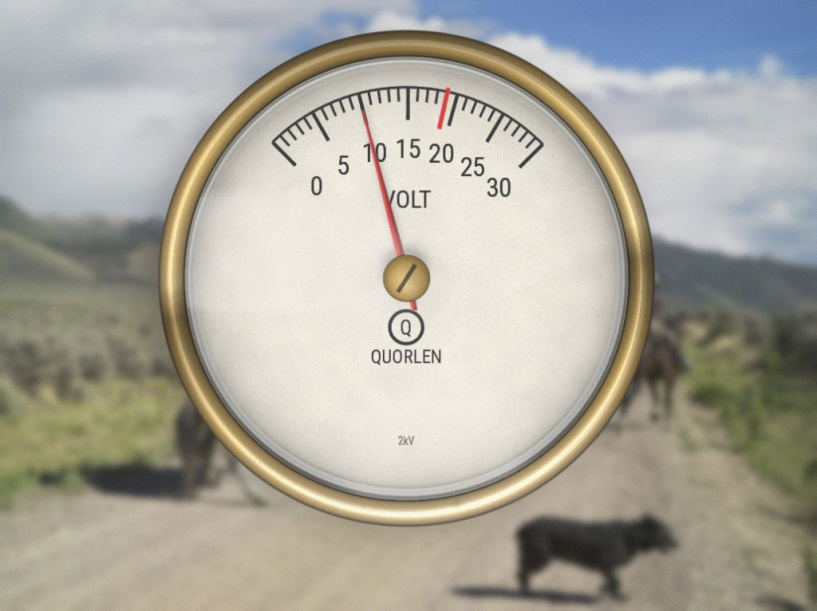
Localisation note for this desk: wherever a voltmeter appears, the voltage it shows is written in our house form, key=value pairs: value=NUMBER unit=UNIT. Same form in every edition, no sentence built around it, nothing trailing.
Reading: value=10 unit=V
